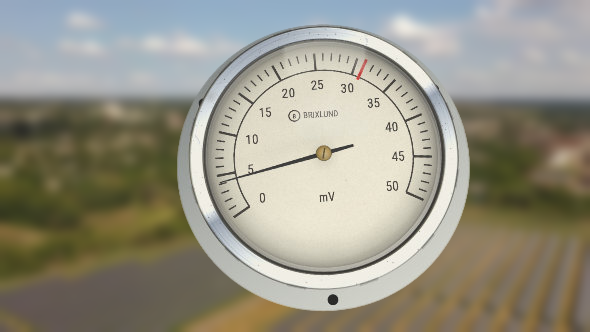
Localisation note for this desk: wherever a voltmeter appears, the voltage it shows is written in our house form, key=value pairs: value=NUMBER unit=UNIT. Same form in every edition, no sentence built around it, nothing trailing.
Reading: value=4 unit=mV
